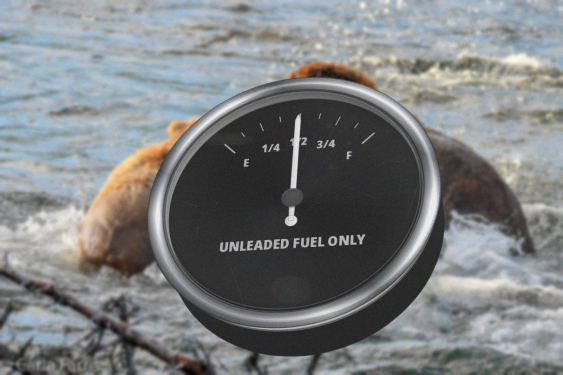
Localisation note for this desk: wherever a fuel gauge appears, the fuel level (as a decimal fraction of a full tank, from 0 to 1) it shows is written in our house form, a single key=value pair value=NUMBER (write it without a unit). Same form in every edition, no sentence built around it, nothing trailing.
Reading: value=0.5
